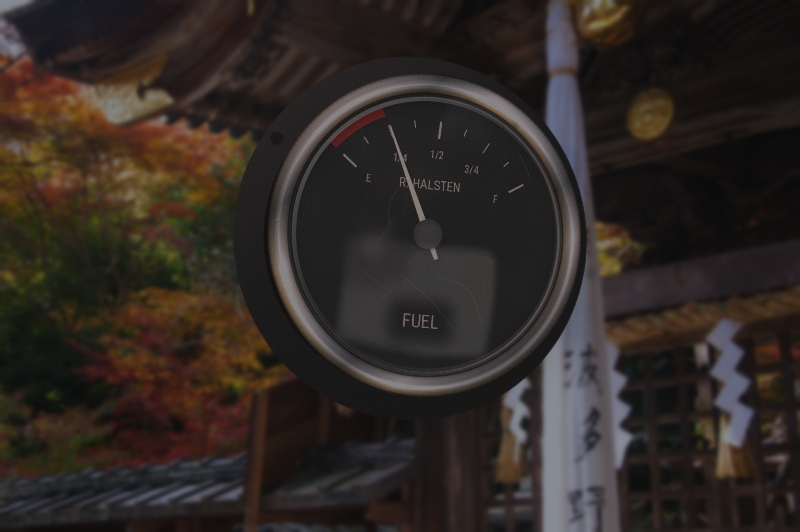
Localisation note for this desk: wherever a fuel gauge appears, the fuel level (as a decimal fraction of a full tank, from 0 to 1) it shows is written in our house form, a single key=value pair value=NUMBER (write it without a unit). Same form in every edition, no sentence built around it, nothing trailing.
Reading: value=0.25
